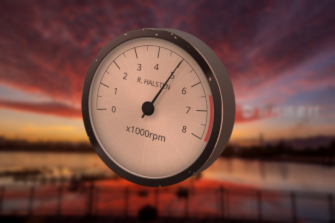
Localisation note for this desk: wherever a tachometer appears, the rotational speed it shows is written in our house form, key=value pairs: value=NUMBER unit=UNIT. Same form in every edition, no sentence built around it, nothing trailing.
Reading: value=5000 unit=rpm
